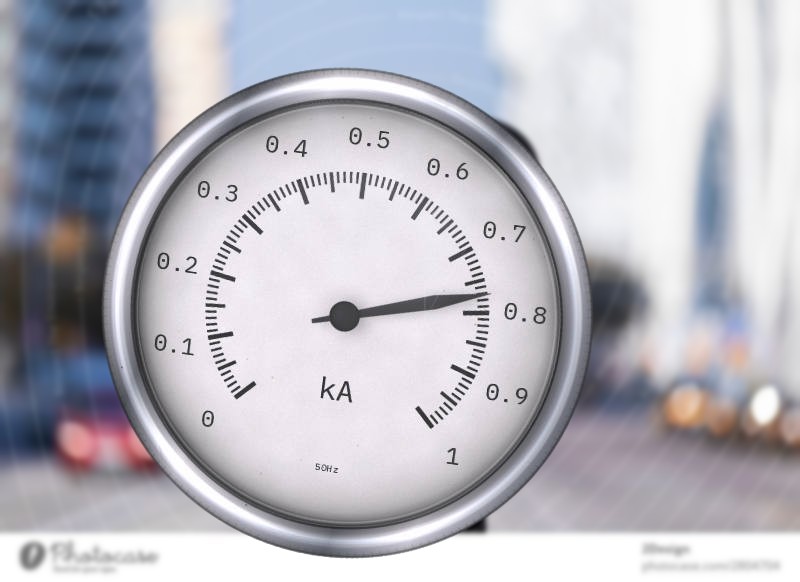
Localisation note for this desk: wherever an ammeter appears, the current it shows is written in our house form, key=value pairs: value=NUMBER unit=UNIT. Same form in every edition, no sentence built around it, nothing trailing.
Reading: value=0.77 unit=kA
